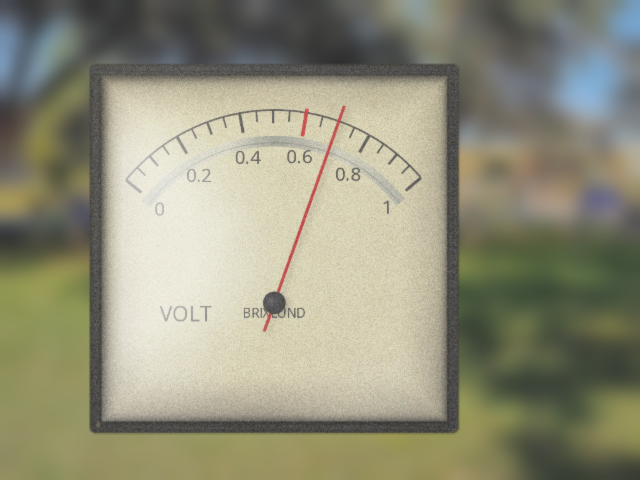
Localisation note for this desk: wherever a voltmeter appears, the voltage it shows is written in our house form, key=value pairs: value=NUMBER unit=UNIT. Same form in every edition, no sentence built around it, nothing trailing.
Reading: value=0.7 unit=V
